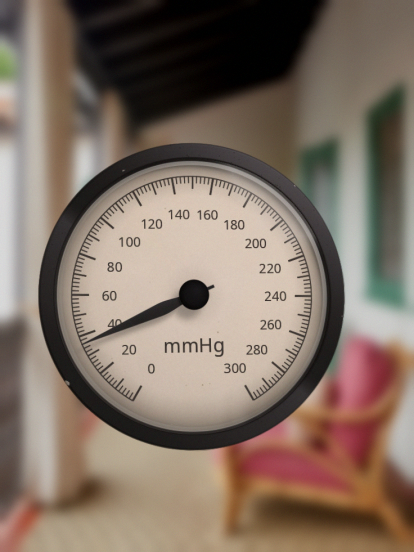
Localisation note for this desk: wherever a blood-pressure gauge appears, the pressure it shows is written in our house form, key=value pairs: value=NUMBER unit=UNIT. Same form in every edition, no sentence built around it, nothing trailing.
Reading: value=36 unit=mmHg
